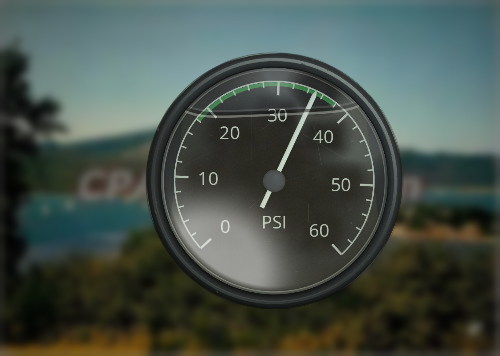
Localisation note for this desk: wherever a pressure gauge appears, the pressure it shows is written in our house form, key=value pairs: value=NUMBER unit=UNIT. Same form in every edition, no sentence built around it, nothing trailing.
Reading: value=35 unit=psi
